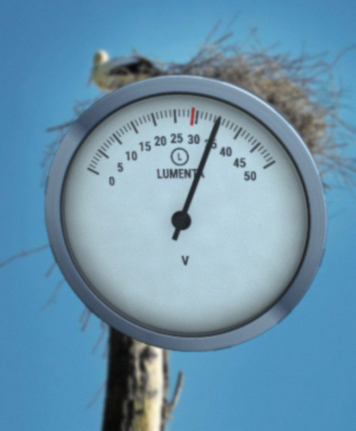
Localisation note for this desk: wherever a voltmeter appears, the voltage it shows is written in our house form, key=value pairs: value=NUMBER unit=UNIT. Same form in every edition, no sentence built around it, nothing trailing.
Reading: value=35 unit=V
